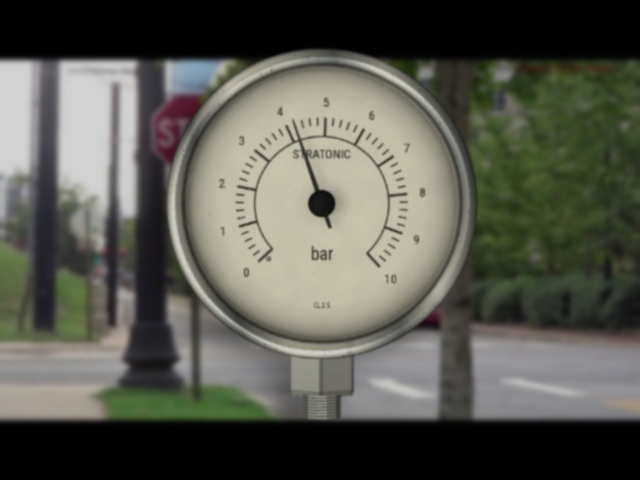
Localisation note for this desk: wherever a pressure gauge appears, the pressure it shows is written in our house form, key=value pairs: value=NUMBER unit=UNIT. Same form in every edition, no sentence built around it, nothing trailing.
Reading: value=4.2 unit=bar
